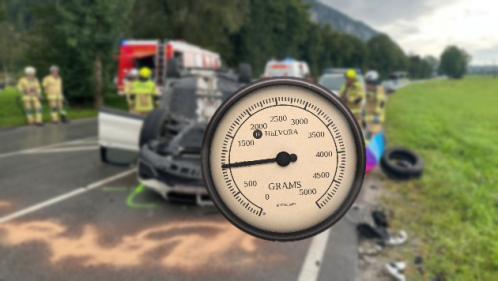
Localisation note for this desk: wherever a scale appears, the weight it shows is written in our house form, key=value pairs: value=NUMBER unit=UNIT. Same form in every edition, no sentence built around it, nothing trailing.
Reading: value=1000 unit=g
